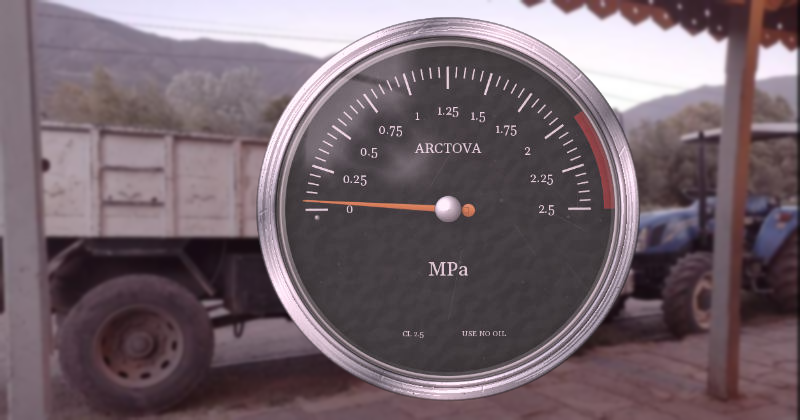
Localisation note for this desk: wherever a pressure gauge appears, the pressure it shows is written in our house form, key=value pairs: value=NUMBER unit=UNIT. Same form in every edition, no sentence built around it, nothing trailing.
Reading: value=0.05 unit=MPa
